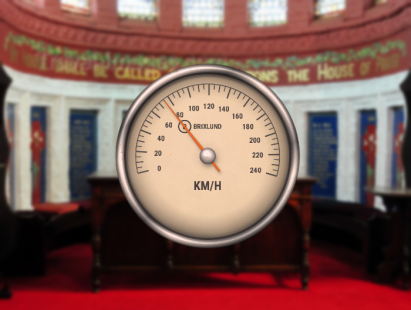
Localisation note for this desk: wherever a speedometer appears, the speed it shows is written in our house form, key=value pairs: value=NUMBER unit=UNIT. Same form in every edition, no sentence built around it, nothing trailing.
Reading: value=75 unit=km/h
